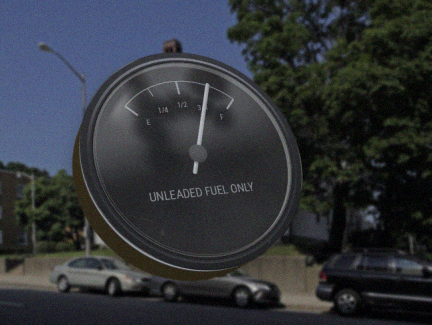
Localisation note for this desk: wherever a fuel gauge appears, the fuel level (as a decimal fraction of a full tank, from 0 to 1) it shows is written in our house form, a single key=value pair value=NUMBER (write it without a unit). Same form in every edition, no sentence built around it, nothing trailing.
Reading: value=0.75
